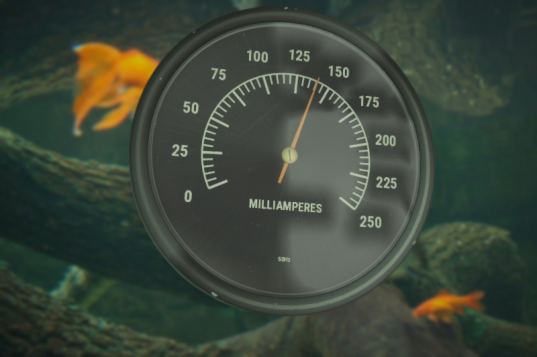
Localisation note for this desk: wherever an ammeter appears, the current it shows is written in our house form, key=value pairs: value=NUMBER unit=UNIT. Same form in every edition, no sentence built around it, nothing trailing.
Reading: value=140 unit=mA
